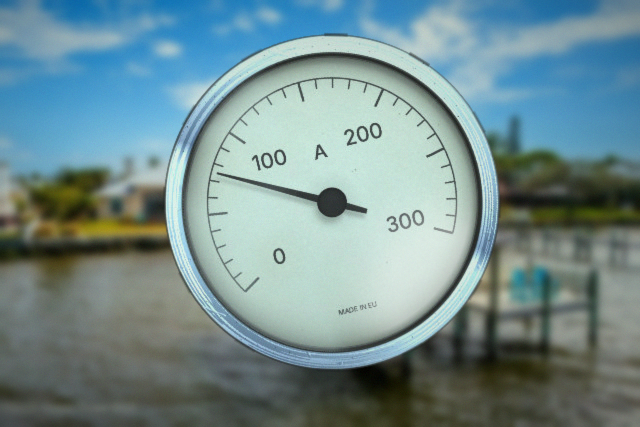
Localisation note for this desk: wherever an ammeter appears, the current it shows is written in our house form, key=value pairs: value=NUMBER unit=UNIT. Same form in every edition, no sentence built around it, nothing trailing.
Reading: value=75 unit=A
